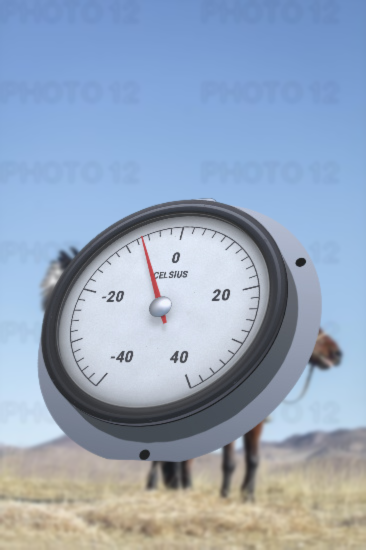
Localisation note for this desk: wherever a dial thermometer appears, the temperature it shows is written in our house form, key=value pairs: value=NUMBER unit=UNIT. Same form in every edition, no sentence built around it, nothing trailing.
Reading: value=-7 unit=°C
